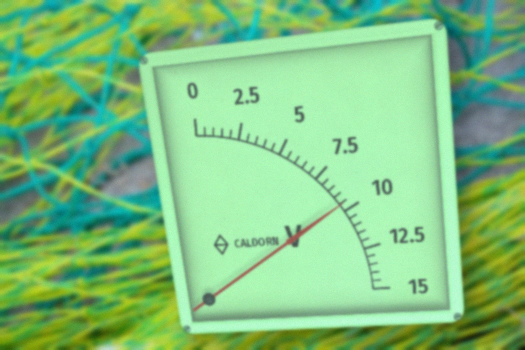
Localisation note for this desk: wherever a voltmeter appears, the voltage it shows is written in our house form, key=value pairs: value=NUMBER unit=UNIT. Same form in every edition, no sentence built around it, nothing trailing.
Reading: value=9.5 unit=V
